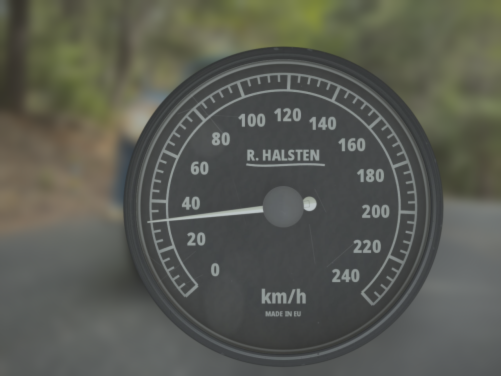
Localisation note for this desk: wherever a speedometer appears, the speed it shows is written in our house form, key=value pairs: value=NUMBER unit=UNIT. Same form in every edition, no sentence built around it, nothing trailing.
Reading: value=32 unit=km/h
